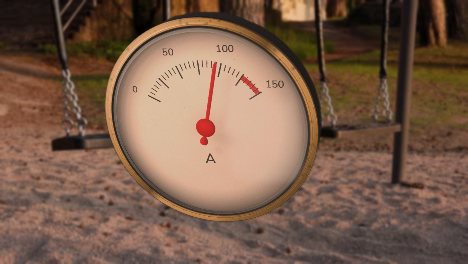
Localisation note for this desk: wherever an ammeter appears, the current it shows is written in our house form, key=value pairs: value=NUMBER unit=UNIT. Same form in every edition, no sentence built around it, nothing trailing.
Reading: value=95 unit=A
